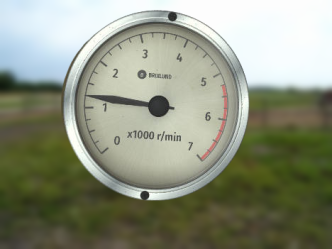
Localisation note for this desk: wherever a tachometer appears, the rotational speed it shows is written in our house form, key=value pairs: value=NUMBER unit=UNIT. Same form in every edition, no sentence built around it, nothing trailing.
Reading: value=1250 unit=rpm
